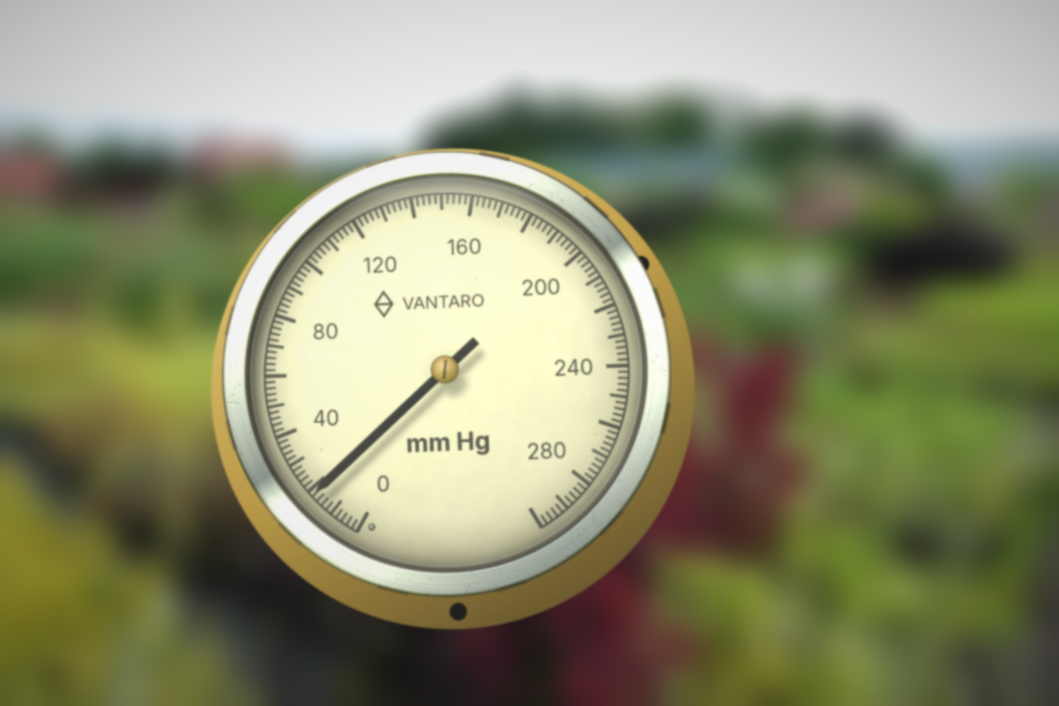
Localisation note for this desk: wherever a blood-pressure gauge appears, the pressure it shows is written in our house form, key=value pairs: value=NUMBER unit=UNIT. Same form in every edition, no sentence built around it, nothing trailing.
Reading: value=18 unit=mmHg
